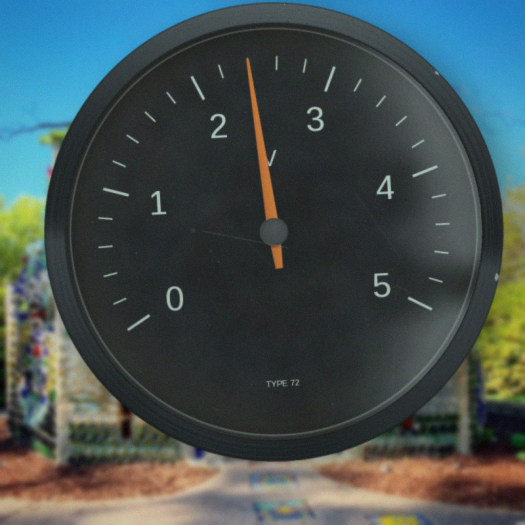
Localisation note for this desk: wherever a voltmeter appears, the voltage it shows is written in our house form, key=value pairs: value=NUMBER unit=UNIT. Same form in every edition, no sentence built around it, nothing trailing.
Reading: value=2.4 unit=V
